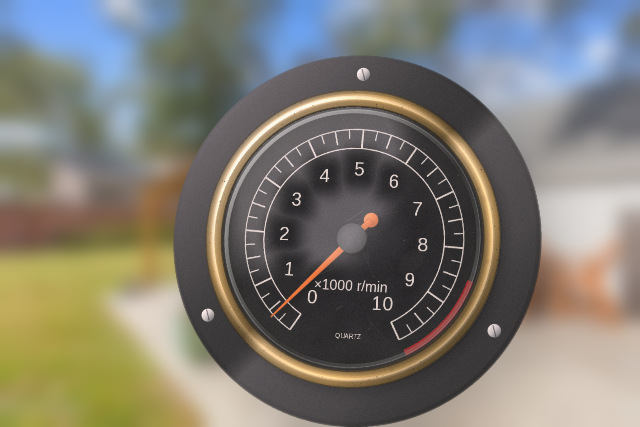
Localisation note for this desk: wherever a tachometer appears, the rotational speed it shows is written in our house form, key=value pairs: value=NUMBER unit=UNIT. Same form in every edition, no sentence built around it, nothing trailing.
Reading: value=375 unit=rpm
